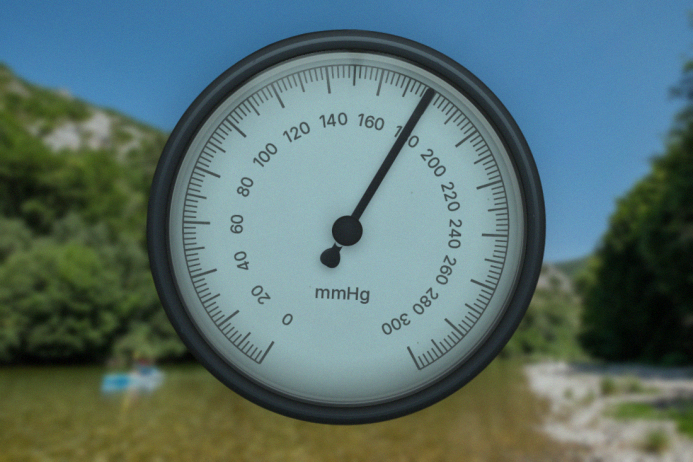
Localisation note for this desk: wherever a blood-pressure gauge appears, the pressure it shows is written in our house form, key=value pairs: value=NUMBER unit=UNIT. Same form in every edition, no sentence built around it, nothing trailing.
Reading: value=178 unit=mmHg
